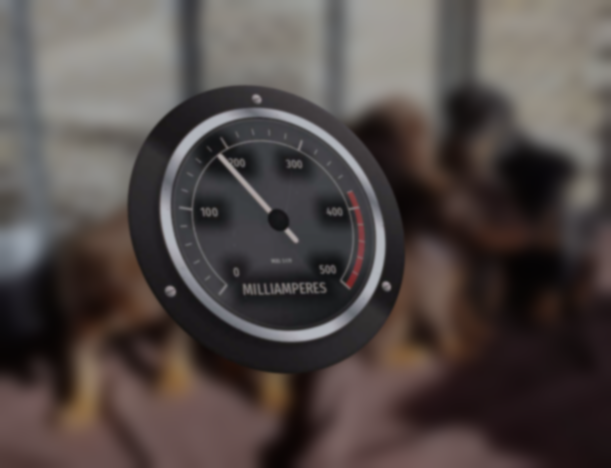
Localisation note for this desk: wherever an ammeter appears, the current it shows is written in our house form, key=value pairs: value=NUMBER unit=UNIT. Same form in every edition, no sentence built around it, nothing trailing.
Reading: value=180 unit=mA
